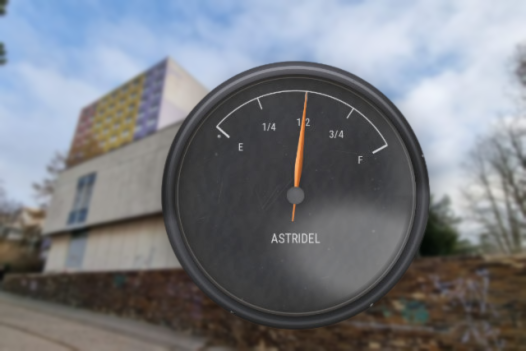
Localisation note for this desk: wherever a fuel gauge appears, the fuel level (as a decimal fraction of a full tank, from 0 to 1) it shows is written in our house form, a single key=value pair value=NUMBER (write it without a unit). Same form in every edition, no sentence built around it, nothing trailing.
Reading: value=0.5
